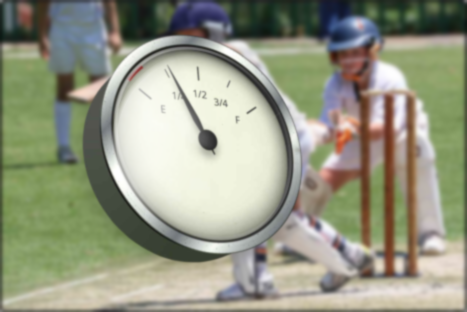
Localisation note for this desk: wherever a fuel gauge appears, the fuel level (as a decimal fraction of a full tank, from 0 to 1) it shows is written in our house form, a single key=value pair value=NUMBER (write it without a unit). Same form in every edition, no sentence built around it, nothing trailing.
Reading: value=0.25
